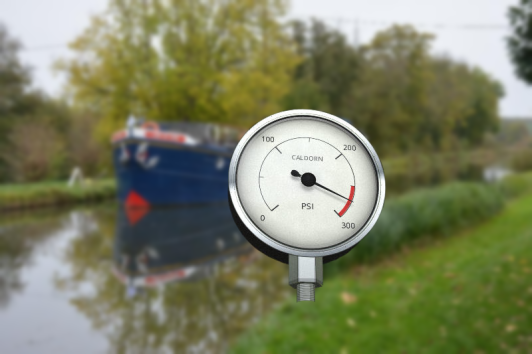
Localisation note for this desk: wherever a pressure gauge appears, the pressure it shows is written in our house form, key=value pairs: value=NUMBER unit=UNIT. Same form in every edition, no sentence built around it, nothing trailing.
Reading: value=275 unit=psi
